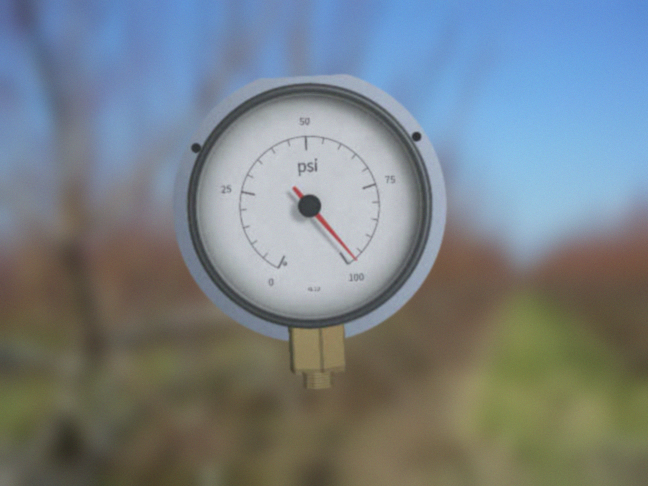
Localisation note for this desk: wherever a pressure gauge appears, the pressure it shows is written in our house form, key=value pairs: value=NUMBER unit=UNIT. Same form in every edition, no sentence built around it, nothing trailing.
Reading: value=97.5 unit=psi
